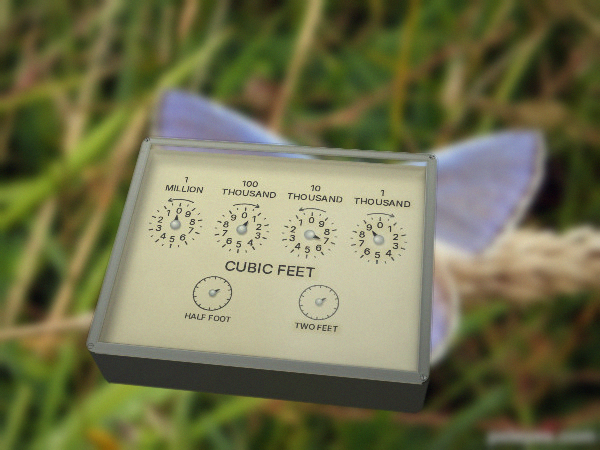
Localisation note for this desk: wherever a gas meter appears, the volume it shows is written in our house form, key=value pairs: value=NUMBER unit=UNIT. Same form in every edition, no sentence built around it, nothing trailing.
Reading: value=6900 unit=ft³
